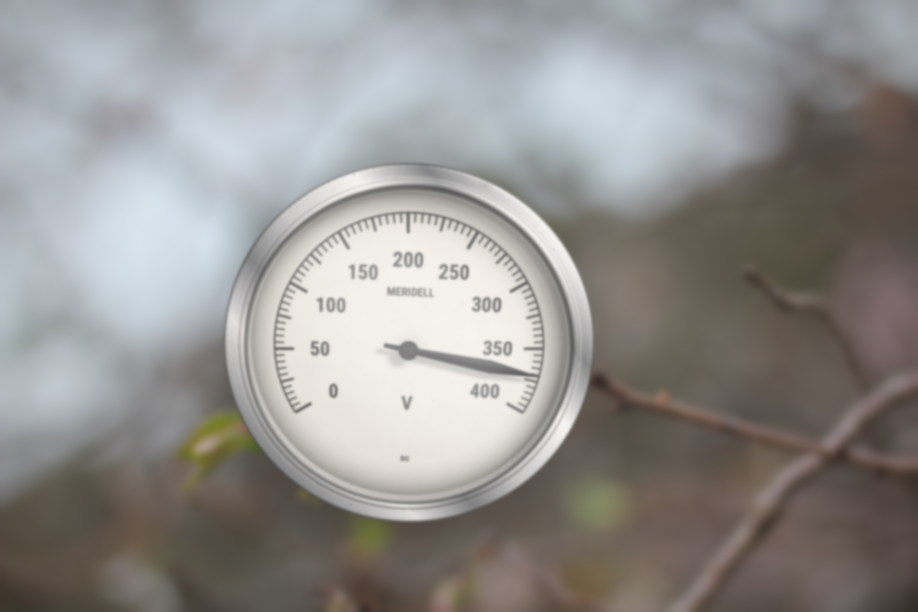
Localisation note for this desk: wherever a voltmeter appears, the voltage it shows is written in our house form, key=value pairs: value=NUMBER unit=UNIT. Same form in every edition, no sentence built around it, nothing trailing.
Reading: value=370 unit=V
